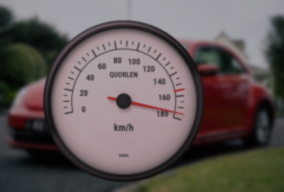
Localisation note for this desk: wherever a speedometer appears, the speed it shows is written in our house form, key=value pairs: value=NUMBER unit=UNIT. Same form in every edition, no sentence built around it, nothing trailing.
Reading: value=175 unit=km/h
